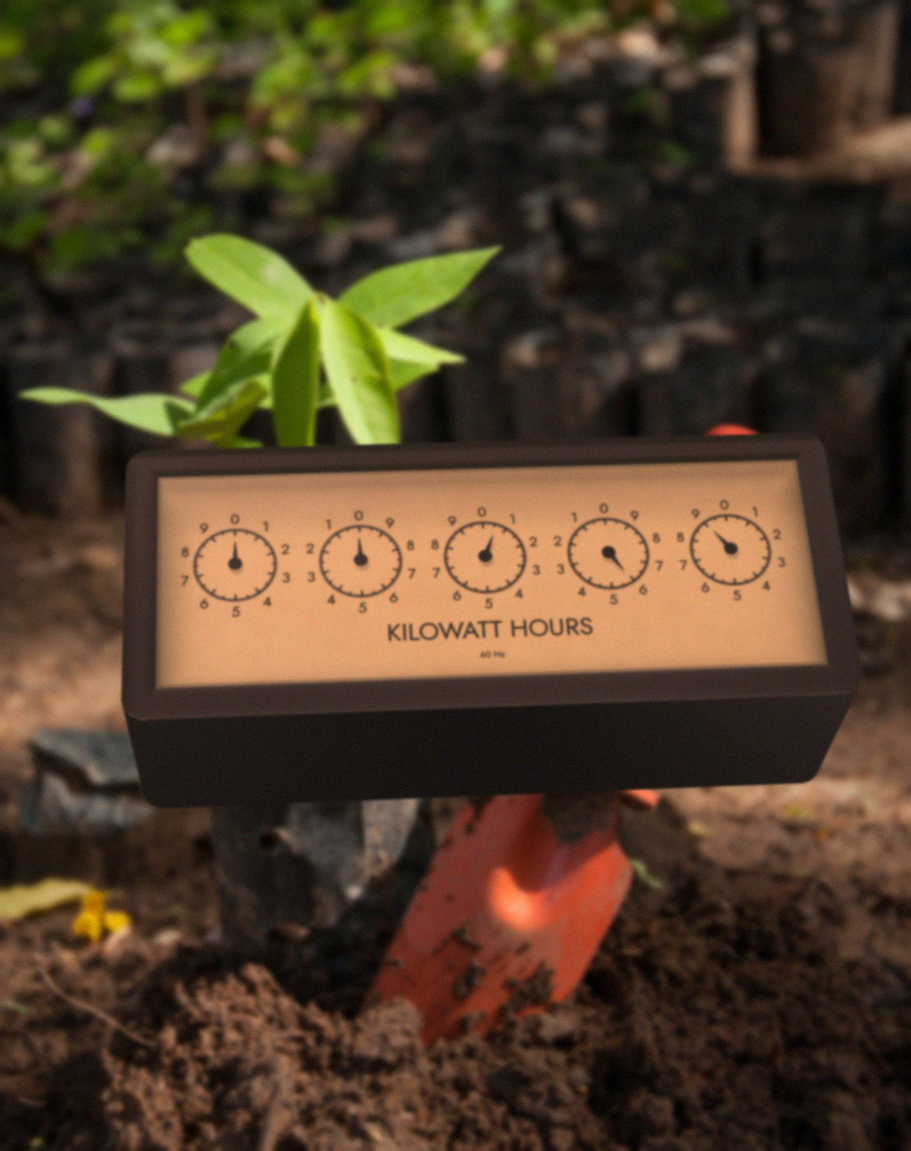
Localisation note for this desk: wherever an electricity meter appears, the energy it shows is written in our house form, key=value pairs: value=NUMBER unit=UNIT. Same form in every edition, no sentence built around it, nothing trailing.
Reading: value=59 unit=kWh
